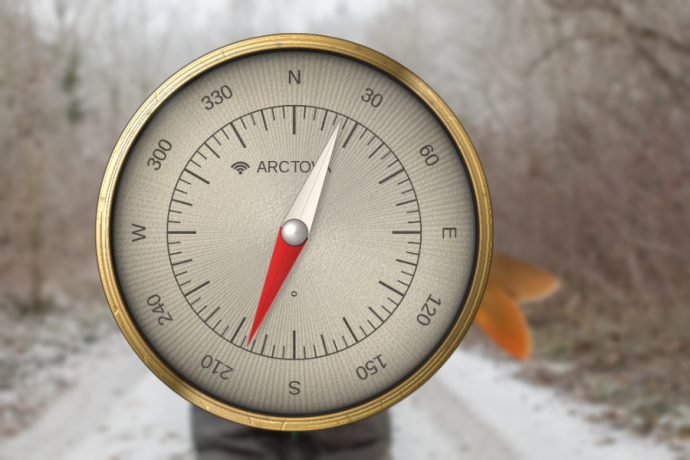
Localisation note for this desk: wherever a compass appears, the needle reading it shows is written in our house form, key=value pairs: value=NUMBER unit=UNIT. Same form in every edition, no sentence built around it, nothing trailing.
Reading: value=202.5 unit=°
